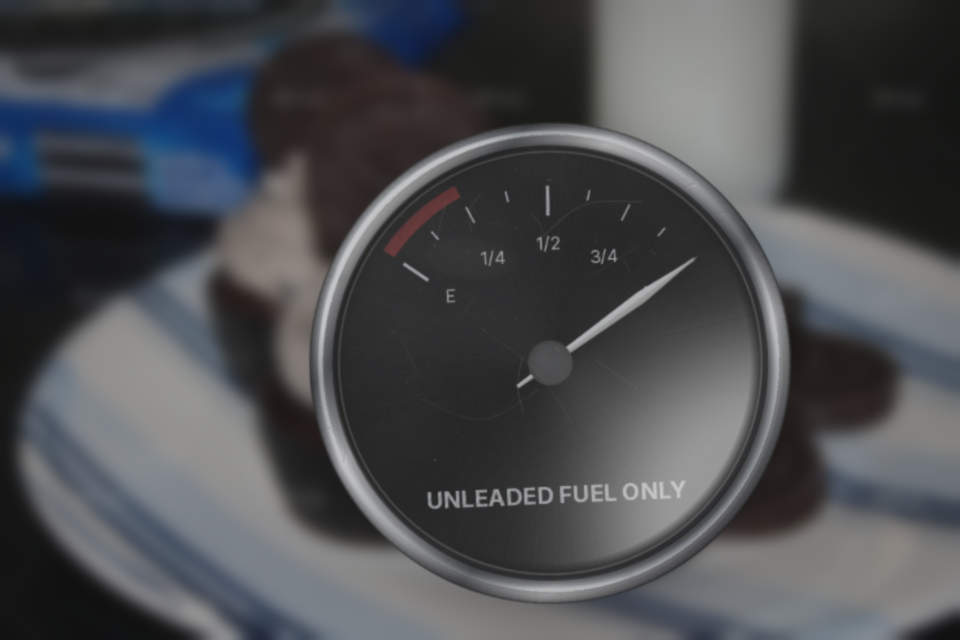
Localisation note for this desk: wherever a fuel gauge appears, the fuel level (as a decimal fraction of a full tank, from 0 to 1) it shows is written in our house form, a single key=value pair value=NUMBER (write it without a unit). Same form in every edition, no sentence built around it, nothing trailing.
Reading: value=1
